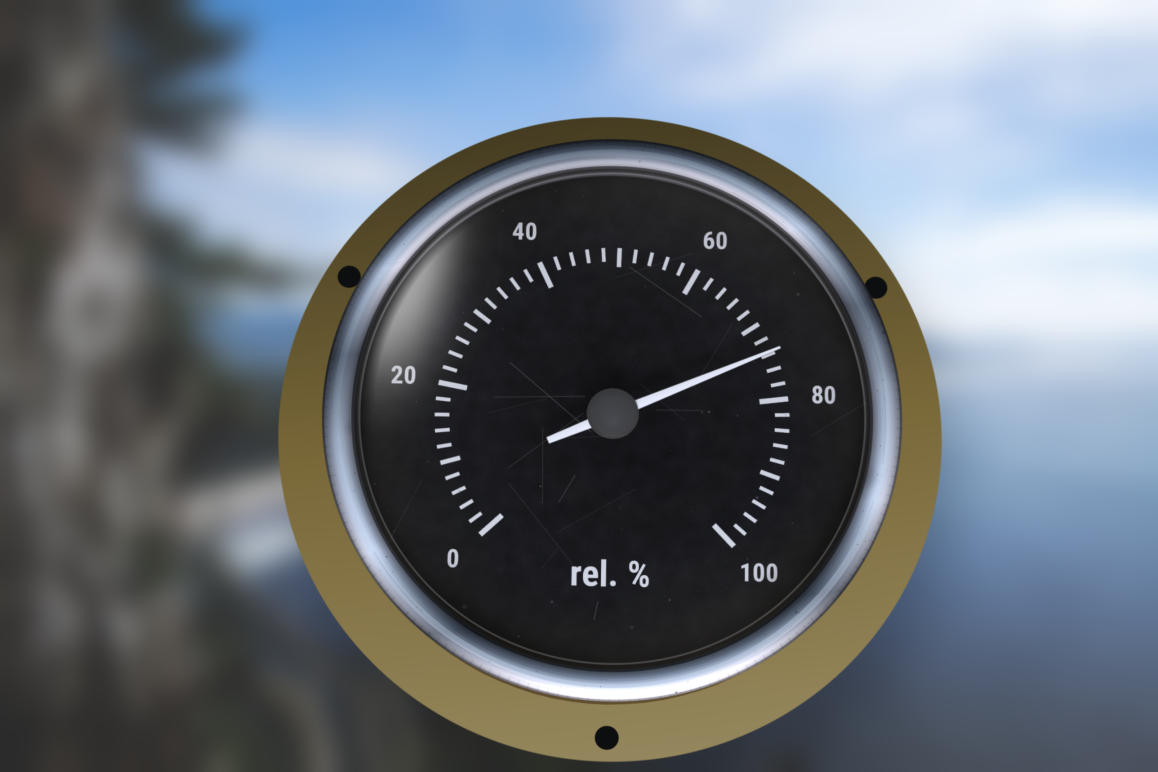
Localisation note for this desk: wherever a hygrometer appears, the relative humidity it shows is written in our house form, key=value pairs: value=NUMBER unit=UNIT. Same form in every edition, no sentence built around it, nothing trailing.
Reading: value=74 unit=%
